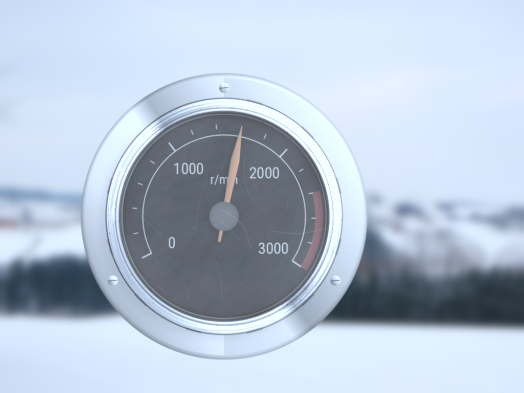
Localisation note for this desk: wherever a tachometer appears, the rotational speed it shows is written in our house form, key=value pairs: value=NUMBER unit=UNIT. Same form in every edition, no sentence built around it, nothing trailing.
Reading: value=1600 unit=rpm
